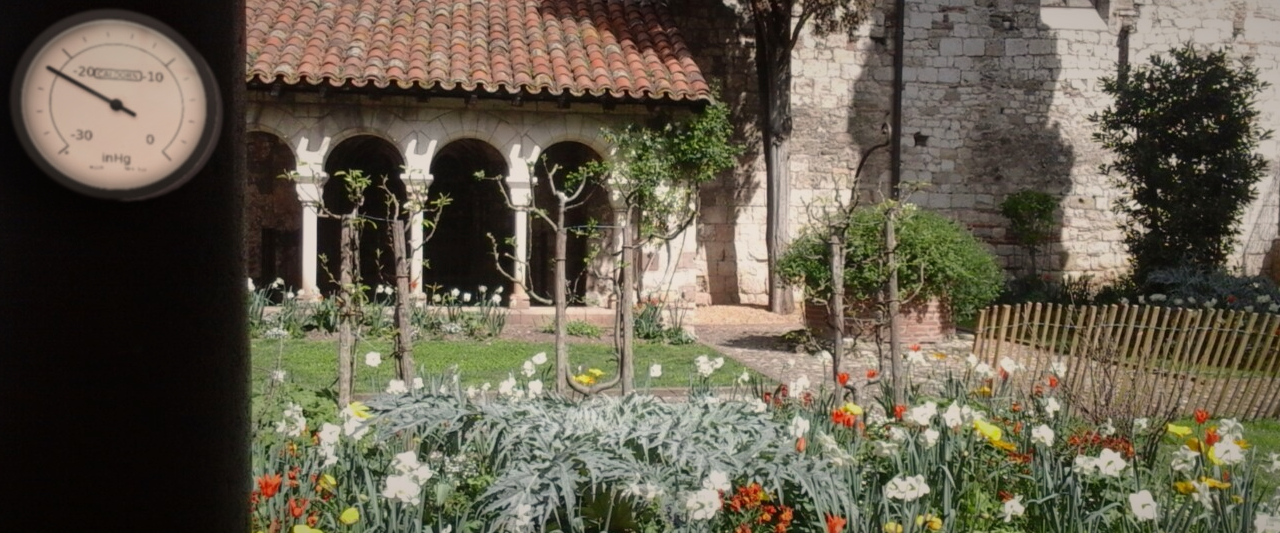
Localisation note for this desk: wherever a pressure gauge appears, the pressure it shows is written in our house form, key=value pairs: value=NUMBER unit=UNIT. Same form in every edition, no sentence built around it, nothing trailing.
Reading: value=-22 unit=inHg
